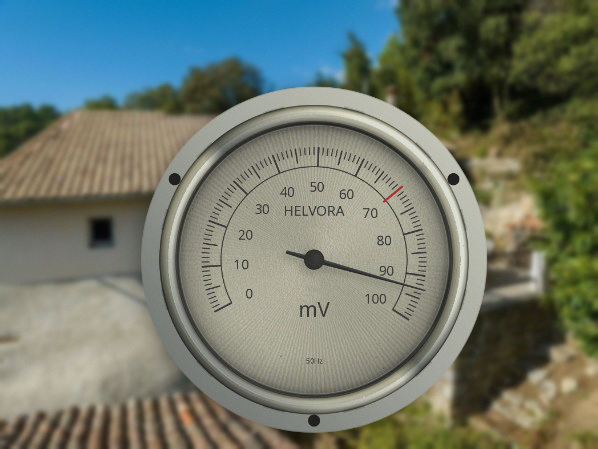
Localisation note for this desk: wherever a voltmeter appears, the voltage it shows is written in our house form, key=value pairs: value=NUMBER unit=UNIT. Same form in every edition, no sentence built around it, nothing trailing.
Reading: value=93 unit=mV
